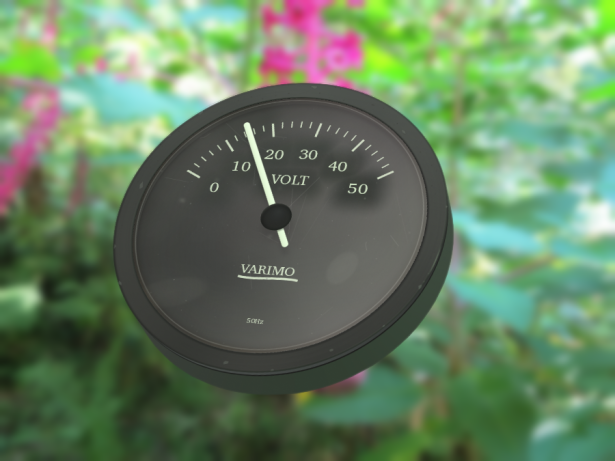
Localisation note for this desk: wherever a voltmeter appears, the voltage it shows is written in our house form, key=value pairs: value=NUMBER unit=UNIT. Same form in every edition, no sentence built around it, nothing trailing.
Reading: value=15 unit=V
